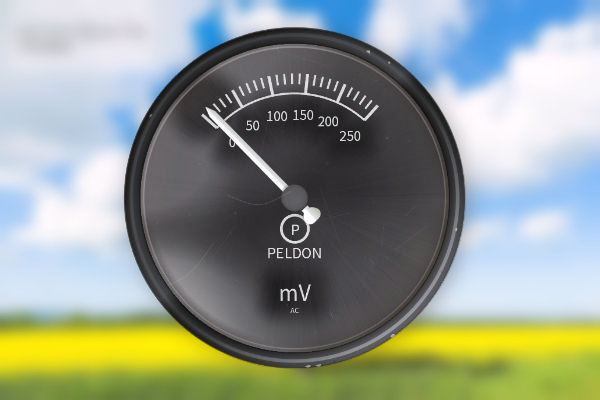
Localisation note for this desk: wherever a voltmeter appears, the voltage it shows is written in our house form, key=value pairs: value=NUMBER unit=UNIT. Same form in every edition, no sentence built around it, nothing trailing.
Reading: value=10 unit=mV
